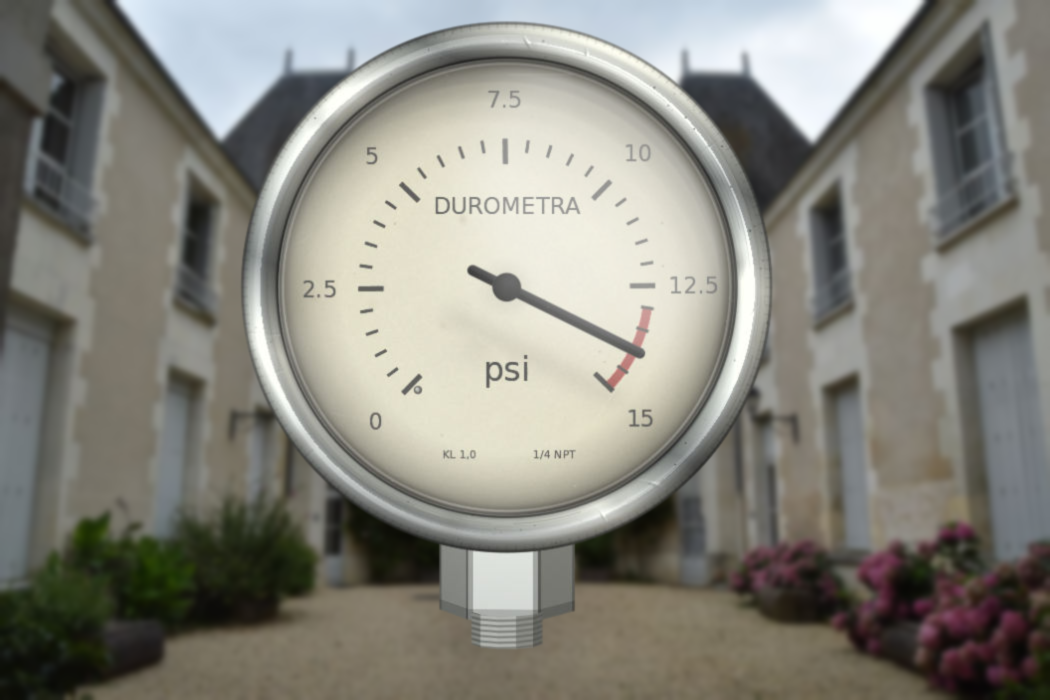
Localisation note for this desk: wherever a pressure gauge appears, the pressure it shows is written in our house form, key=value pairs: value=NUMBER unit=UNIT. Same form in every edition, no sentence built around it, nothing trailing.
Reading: value=14 unit=psi
